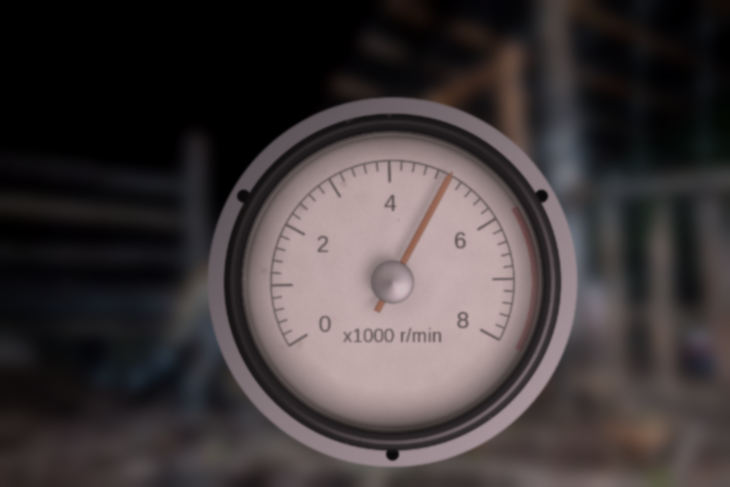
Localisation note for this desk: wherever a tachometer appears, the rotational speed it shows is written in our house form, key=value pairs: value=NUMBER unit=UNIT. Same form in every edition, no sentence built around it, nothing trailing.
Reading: value=5000 unit=rpm
